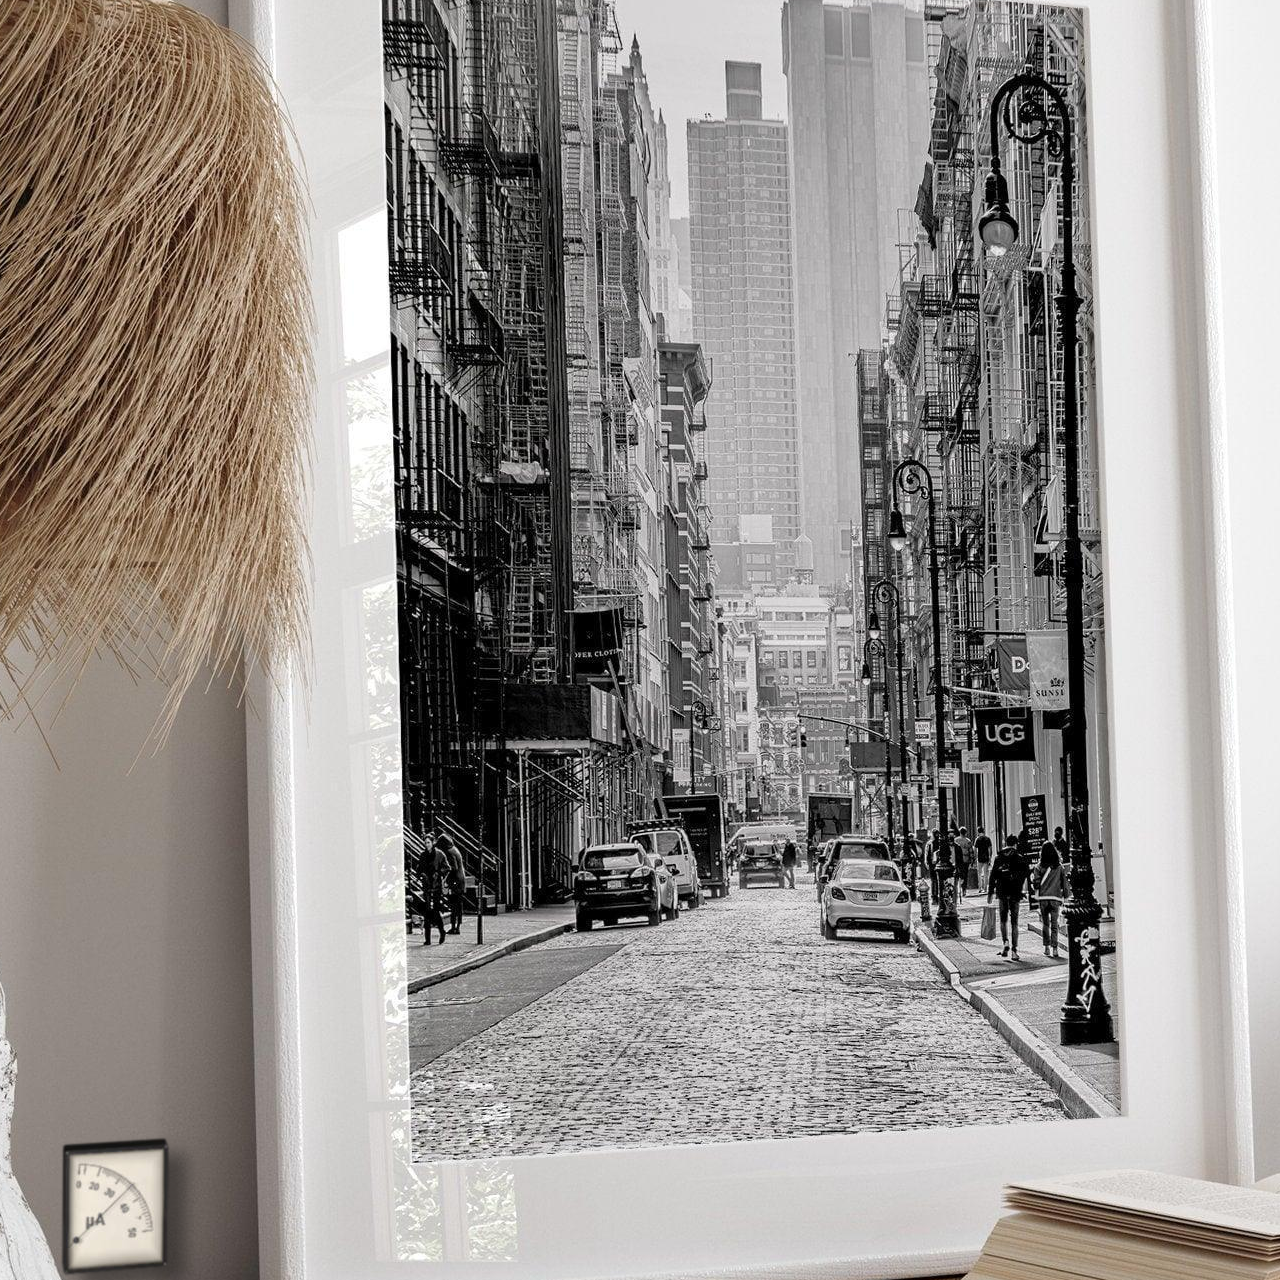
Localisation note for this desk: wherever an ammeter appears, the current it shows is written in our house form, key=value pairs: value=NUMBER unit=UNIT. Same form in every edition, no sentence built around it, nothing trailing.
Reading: value=35 unit=µA
